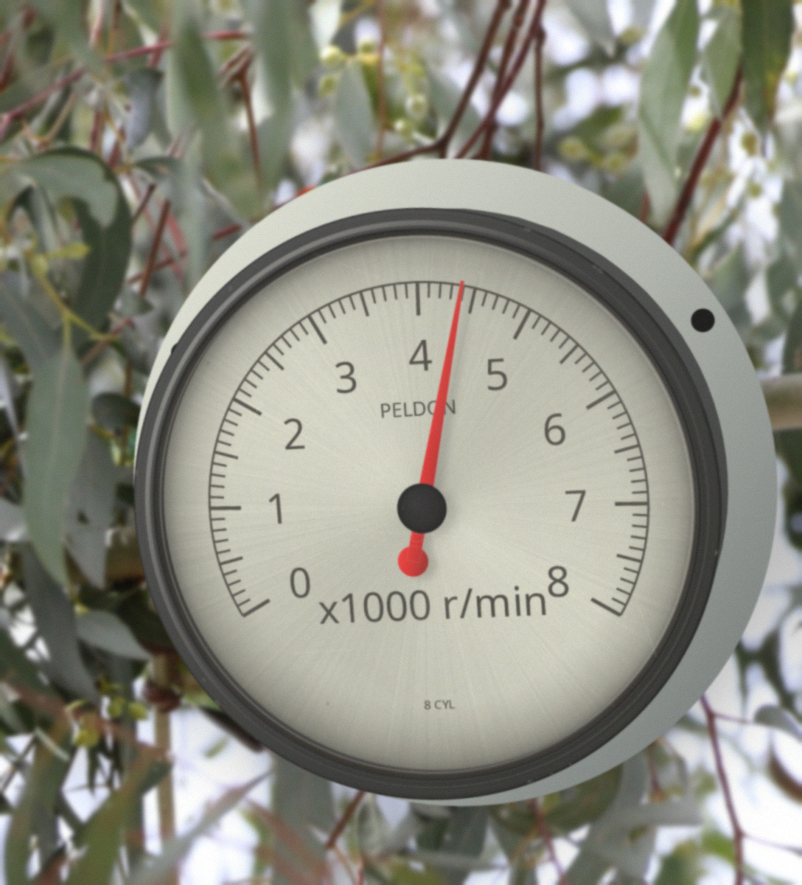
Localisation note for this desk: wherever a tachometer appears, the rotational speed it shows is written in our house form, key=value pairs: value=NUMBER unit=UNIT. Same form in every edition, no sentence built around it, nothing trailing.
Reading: value=4400 unit=rpm
